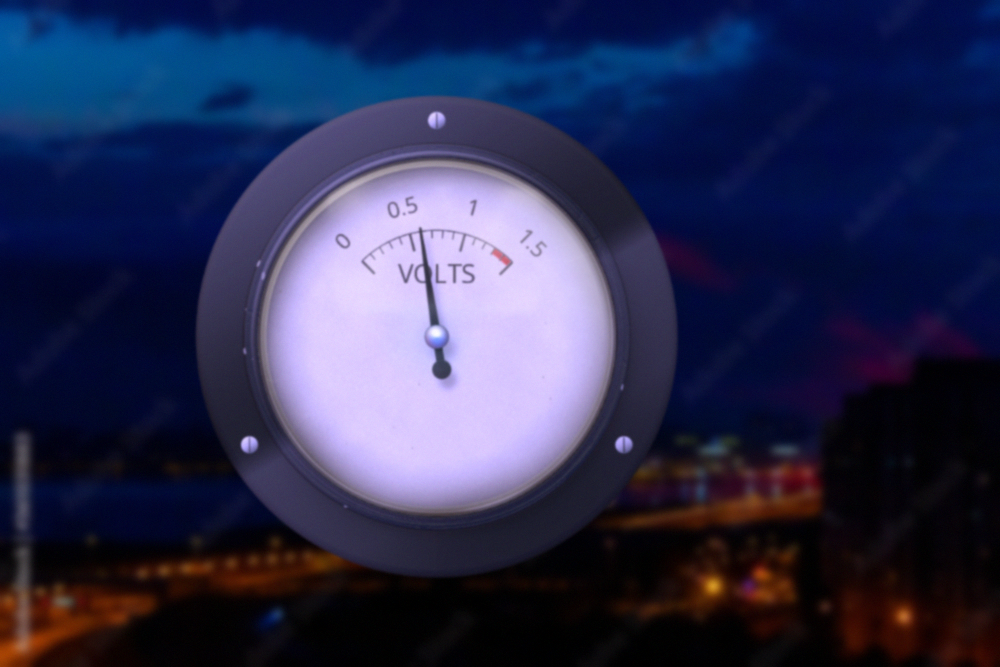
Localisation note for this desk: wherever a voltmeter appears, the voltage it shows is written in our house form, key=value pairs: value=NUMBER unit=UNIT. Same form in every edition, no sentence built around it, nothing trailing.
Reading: value=0.6 unit=V
